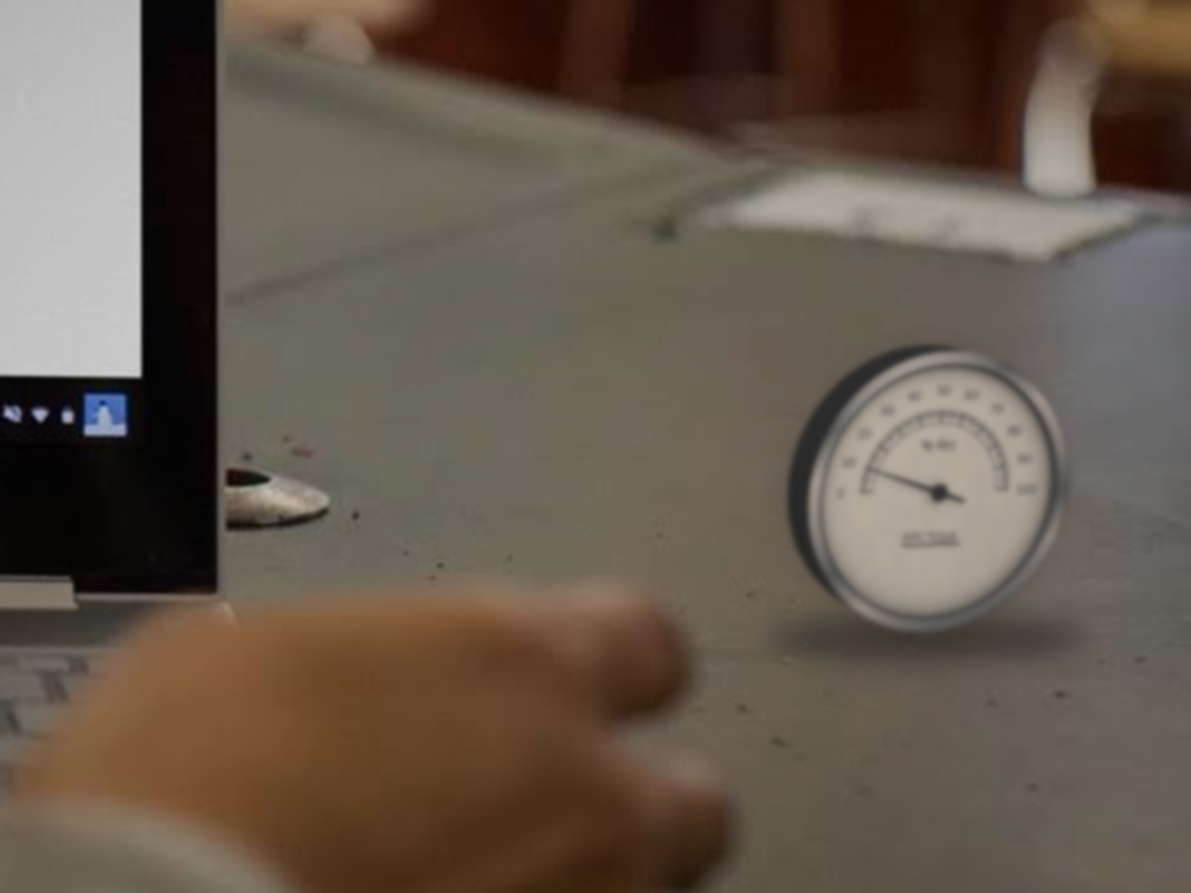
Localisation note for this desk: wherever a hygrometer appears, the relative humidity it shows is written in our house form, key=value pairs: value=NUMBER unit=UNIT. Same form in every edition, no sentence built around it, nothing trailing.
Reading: value=10 unit=%
